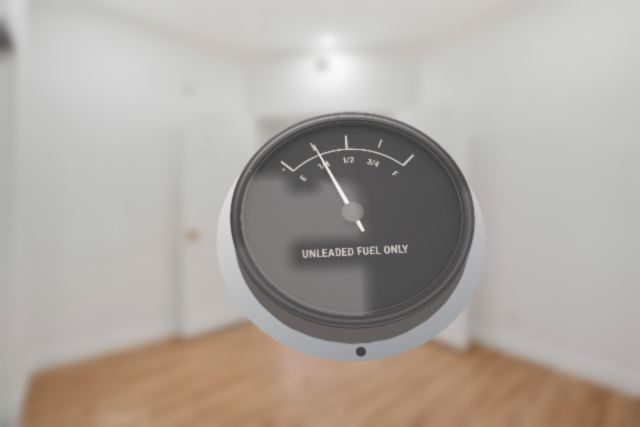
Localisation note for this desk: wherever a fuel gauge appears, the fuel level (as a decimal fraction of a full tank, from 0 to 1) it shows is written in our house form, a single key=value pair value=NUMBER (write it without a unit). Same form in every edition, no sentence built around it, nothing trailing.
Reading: value=0.25
